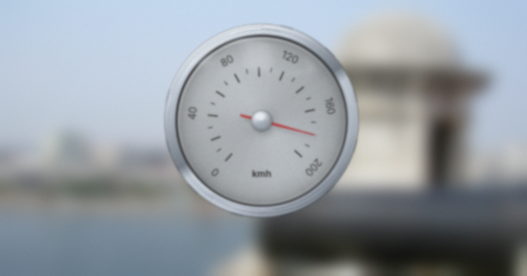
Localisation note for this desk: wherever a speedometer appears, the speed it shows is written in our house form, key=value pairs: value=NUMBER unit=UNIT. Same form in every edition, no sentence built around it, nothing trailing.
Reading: value=180 unit=km/h
